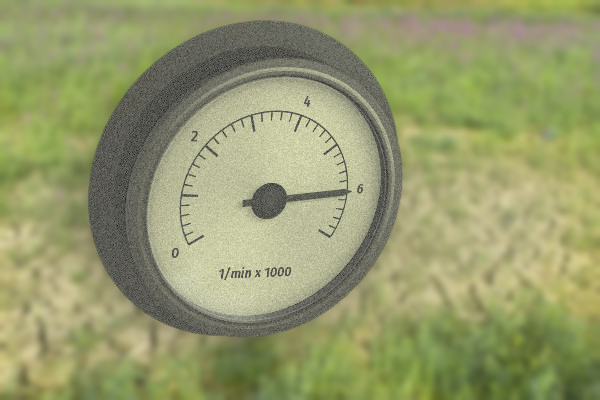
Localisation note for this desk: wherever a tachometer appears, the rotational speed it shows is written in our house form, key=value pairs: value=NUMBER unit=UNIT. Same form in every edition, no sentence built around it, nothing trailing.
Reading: value=6000 unit=rpm
